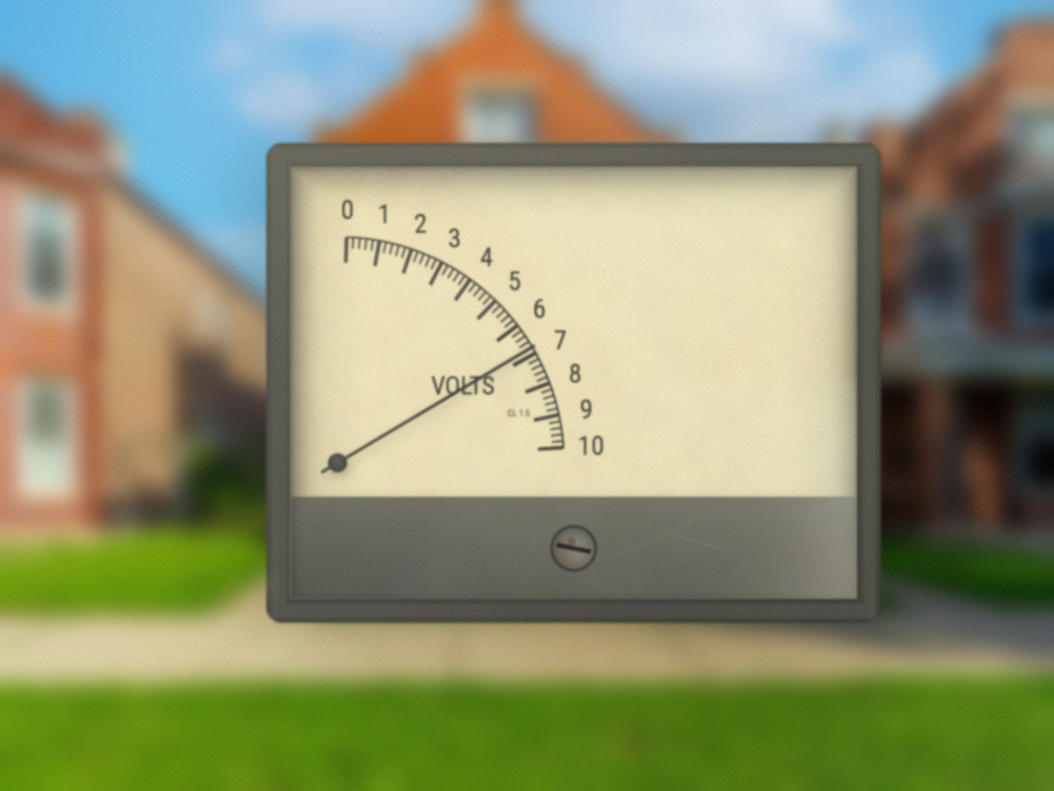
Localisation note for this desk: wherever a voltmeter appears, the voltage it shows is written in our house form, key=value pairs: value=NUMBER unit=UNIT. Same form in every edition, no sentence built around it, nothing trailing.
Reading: value=6.8 unit=V
